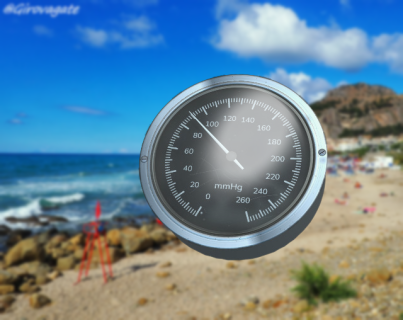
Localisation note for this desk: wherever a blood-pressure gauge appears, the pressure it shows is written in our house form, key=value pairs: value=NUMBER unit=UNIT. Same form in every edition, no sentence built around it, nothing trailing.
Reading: value=90 unit=mmHg
